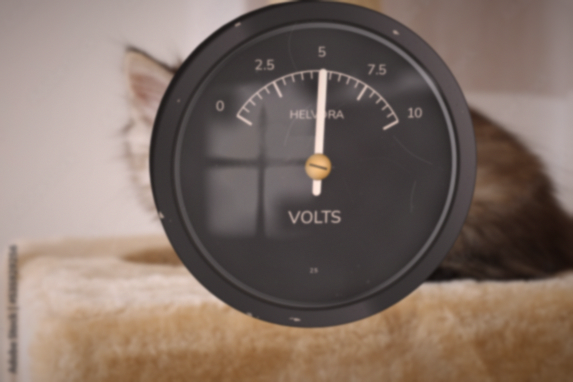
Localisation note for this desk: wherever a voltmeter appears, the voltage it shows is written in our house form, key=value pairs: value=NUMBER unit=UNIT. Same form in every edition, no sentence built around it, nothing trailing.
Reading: value=5 unit=V
